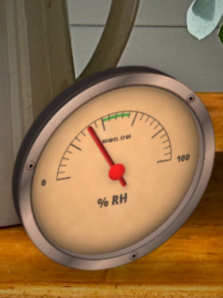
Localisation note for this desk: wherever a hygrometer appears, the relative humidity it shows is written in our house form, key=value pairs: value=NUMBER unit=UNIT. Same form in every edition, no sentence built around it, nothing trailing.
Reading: value=32 unit=%
